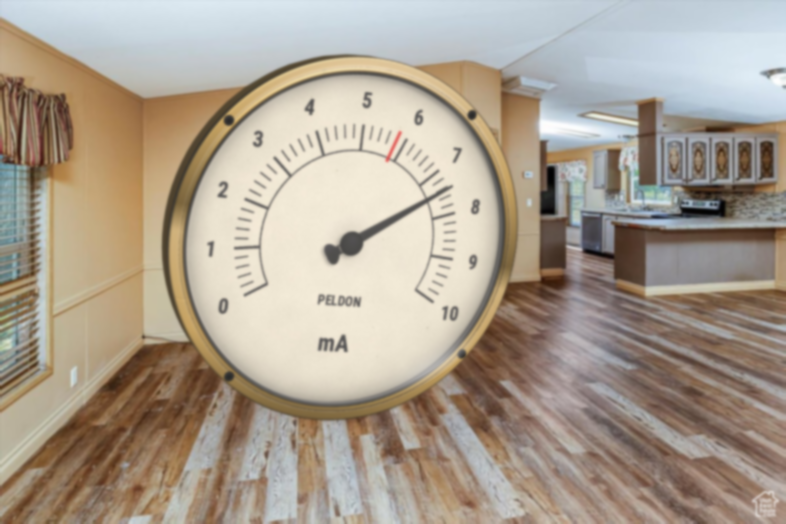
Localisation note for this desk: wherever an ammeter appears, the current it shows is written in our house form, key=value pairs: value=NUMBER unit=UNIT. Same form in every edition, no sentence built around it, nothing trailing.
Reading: value=7.4 unit=mA
